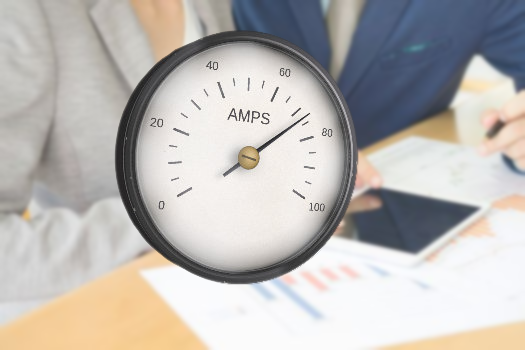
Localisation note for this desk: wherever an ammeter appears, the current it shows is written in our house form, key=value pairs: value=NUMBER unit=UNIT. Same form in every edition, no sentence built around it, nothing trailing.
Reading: value=72.5 unit=A
